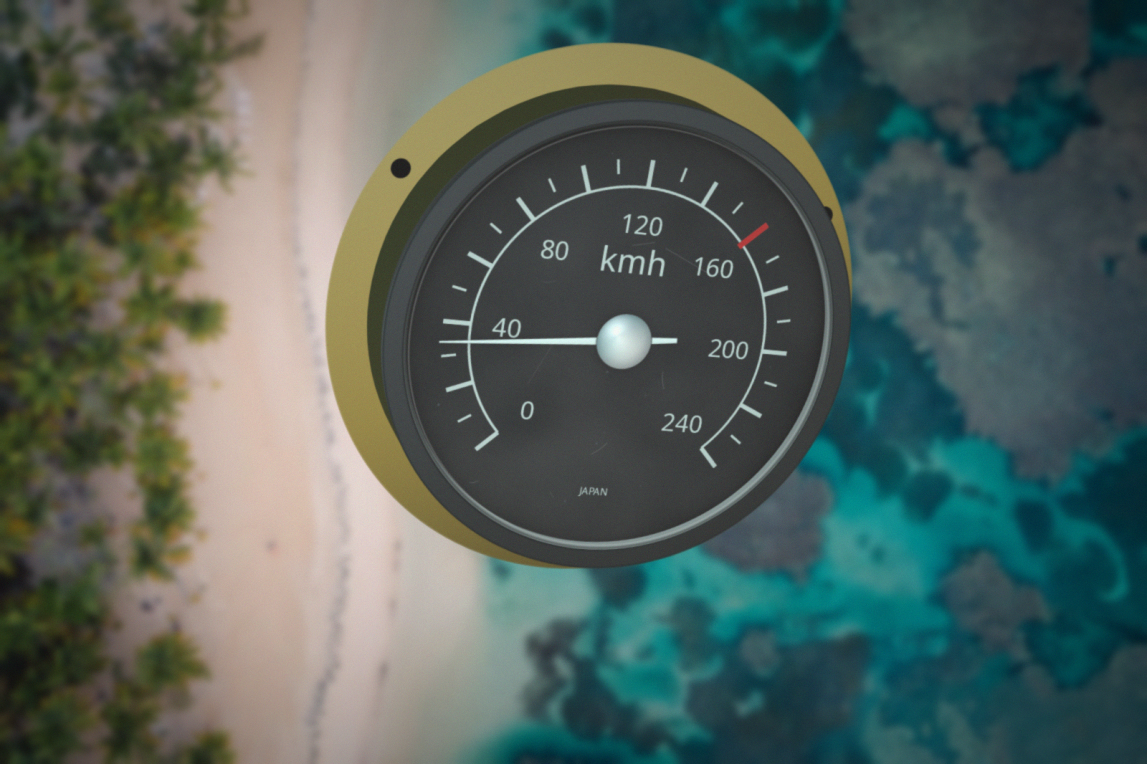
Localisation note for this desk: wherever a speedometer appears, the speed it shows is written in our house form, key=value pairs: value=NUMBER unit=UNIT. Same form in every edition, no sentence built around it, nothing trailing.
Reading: value=35 unit=km/h
